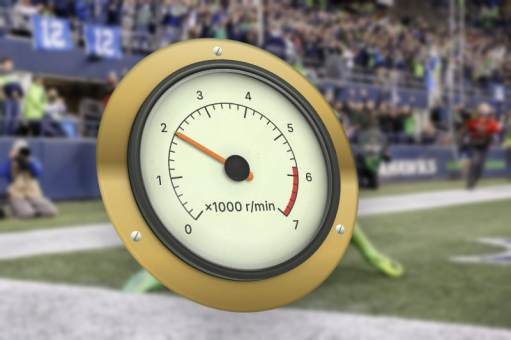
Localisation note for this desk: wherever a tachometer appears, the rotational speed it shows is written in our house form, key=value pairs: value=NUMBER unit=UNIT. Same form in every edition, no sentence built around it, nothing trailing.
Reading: value=2000 unit=rpm
